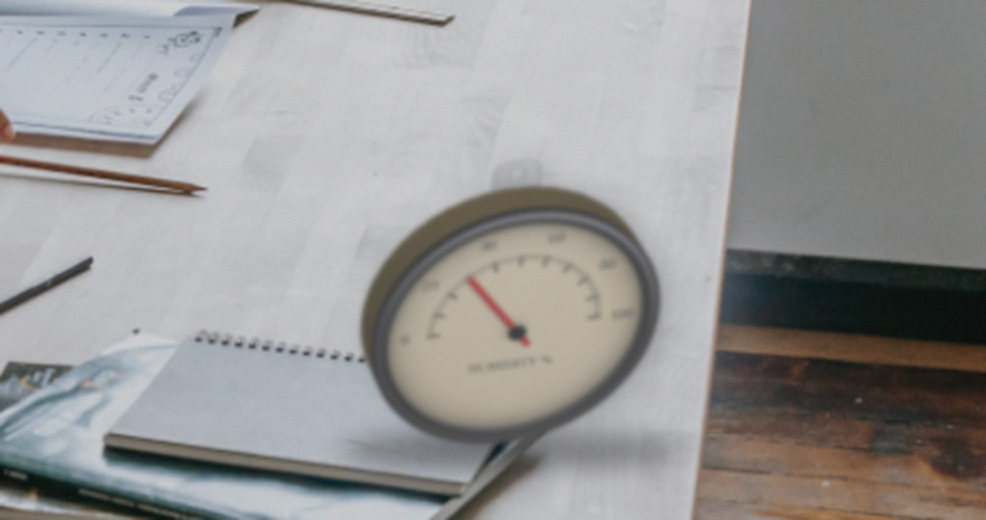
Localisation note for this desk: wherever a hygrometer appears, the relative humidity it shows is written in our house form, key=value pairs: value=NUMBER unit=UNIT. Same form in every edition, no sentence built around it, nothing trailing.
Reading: value=30 unit=%
